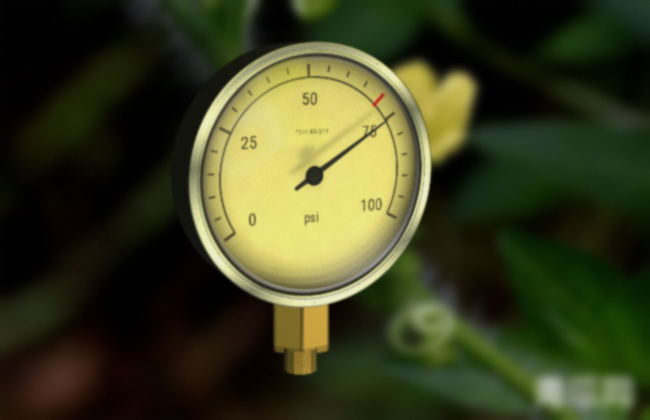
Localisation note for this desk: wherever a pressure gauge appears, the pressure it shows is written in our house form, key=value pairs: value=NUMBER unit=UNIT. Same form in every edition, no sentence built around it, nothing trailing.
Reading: value=75 unit=psi
